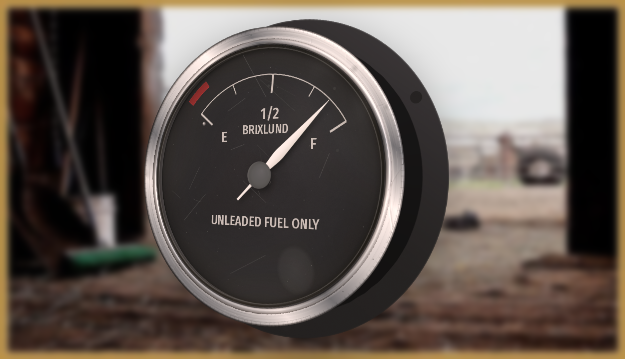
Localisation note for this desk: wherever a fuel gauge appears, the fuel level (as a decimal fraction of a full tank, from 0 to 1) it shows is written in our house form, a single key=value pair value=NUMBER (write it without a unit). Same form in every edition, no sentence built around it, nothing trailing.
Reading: value=0.875
